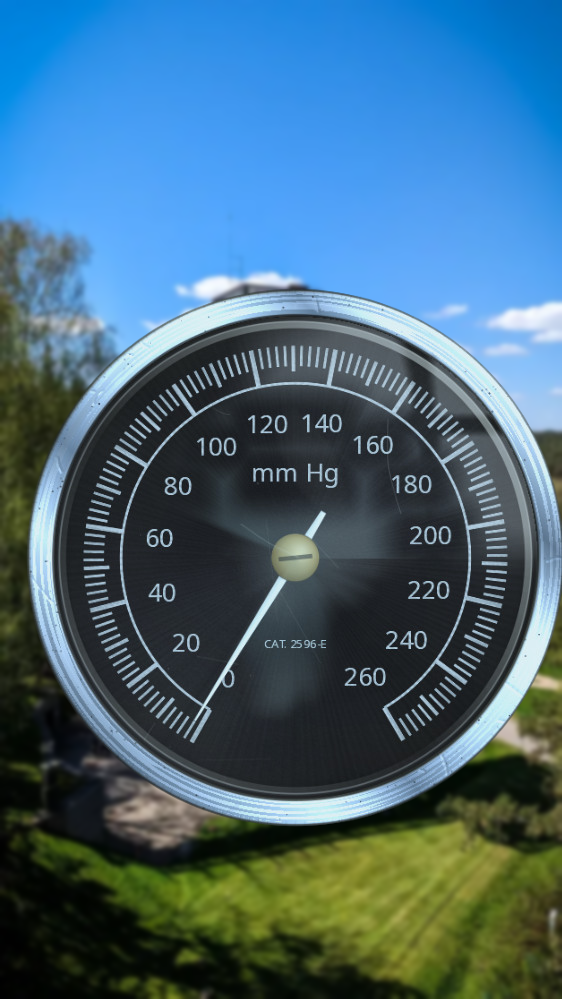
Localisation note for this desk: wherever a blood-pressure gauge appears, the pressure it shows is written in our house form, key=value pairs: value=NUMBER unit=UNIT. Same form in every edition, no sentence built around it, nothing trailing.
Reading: value=2 unit=mmHg
